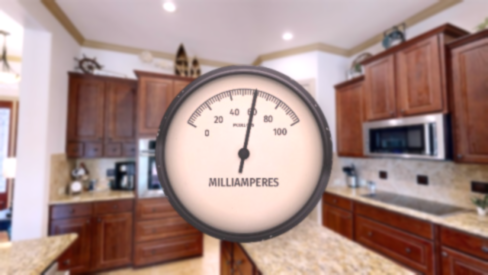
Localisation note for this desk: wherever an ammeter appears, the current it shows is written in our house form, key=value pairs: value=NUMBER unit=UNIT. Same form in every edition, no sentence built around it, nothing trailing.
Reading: value=60 unit=mA
